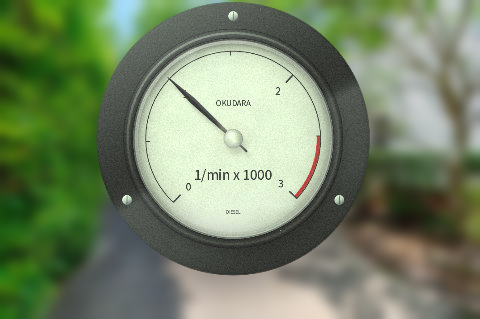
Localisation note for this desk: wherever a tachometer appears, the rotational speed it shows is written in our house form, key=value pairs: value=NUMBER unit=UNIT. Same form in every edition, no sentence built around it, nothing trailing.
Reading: value=1000 unit=rpm
